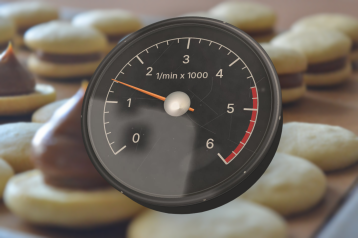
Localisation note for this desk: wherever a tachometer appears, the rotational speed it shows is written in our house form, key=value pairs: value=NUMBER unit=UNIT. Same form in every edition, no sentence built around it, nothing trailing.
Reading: value=1400 unit=rpm
